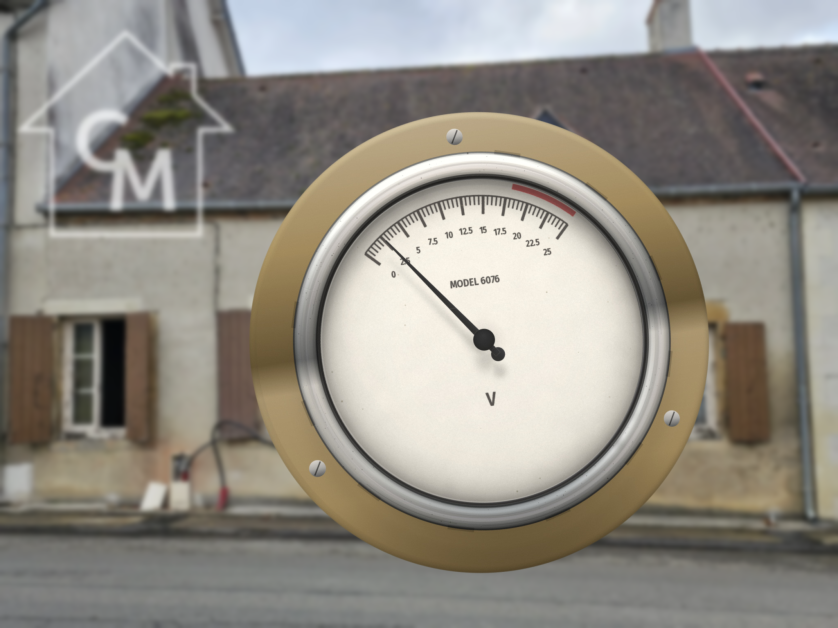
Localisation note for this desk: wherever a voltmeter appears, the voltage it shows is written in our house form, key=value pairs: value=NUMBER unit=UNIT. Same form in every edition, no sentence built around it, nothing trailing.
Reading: value=2.5 unit=V
